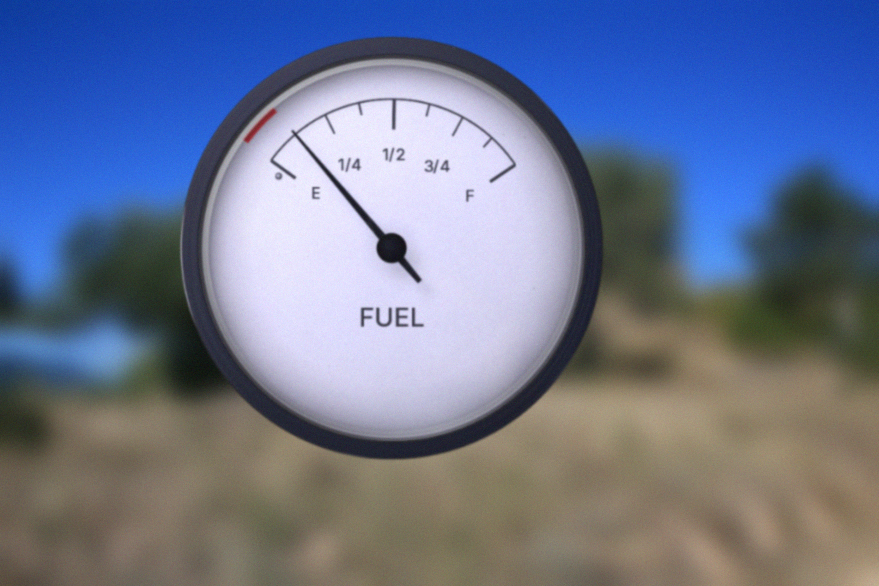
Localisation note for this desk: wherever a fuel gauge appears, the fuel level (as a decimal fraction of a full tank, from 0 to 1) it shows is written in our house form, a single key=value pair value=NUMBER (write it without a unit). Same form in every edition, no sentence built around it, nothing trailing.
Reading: value=0.125
